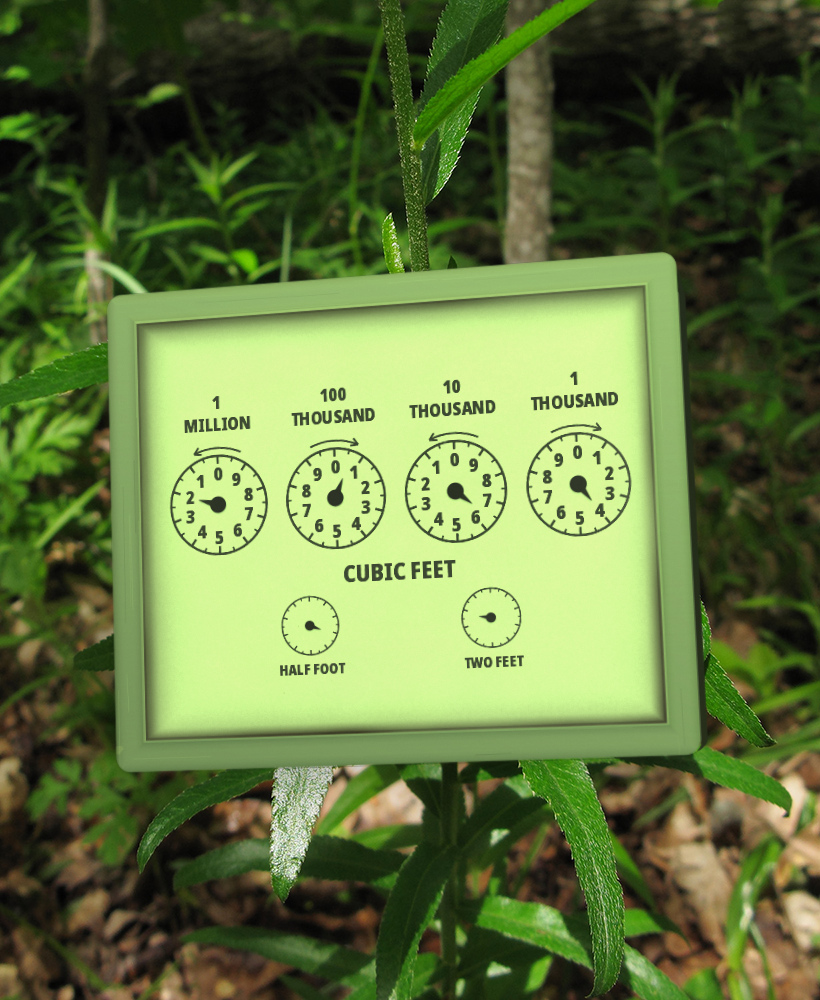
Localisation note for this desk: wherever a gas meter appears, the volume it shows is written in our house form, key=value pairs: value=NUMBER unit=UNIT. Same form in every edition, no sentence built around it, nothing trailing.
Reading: value=206400 unit=ft³
